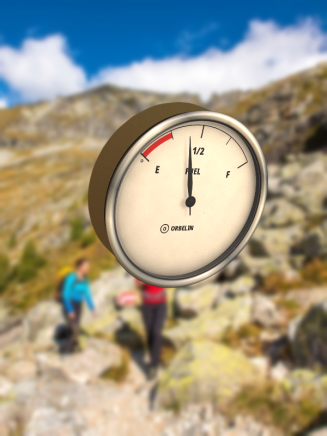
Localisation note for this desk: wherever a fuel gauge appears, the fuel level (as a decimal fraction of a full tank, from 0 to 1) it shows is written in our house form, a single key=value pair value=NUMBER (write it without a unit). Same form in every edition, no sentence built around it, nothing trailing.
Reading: value=0.375
